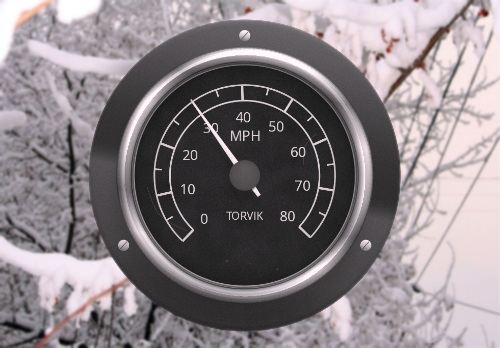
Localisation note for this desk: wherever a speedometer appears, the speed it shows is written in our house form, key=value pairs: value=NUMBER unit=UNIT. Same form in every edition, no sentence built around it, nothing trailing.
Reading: value=30 unit=mph
